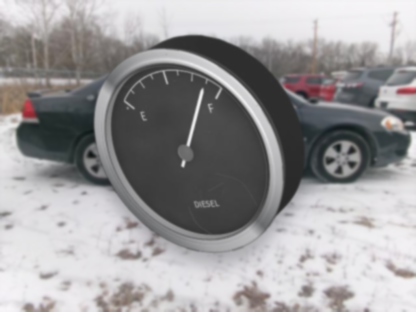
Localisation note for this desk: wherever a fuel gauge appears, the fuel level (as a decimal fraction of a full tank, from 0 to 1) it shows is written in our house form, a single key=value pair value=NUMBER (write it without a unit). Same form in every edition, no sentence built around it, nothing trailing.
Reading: value=0.875
